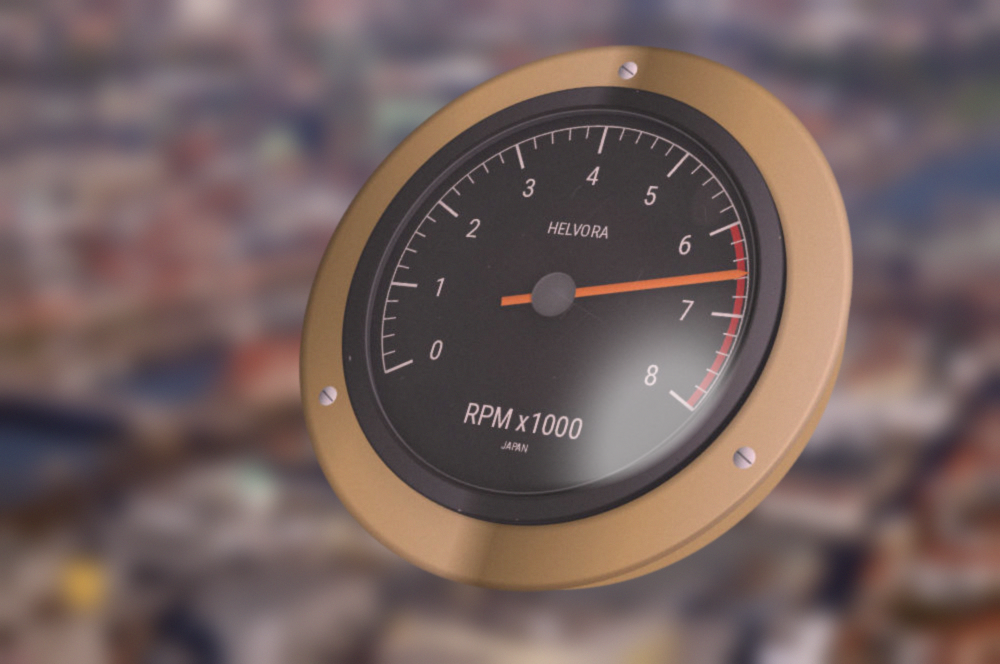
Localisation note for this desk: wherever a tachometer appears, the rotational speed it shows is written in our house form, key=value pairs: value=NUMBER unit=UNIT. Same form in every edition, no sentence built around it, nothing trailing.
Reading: value=6600 unit=rpm
